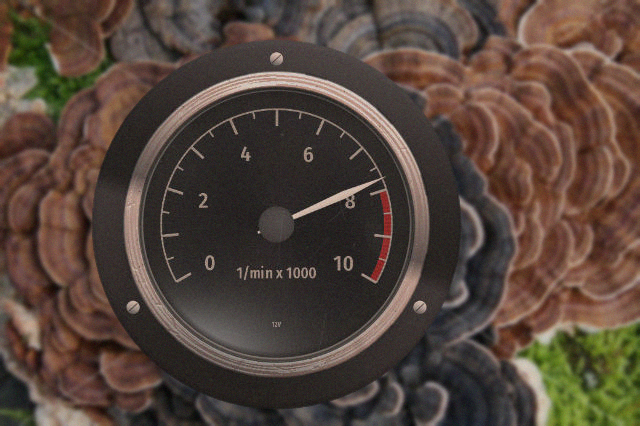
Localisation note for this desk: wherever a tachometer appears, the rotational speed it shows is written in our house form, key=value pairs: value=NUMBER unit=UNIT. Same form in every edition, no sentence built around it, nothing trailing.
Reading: value=7750 unit=rpm
